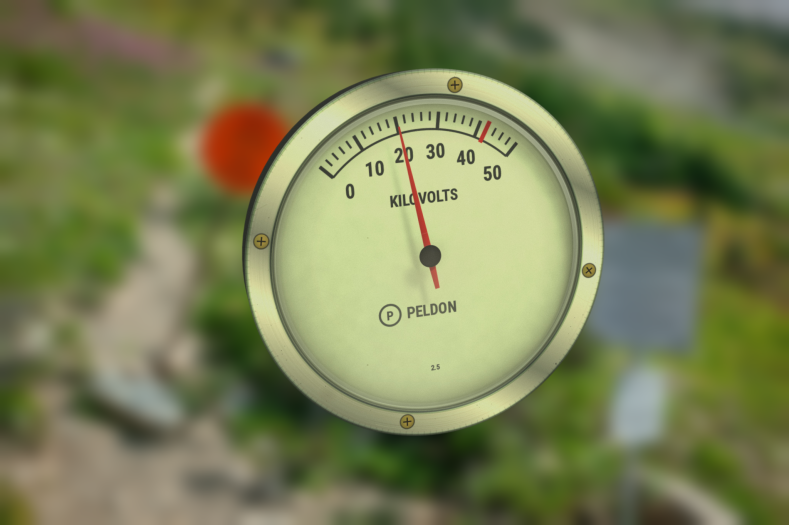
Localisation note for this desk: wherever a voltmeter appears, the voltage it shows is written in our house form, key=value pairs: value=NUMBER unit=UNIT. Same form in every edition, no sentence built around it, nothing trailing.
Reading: value=20 unit=kV
